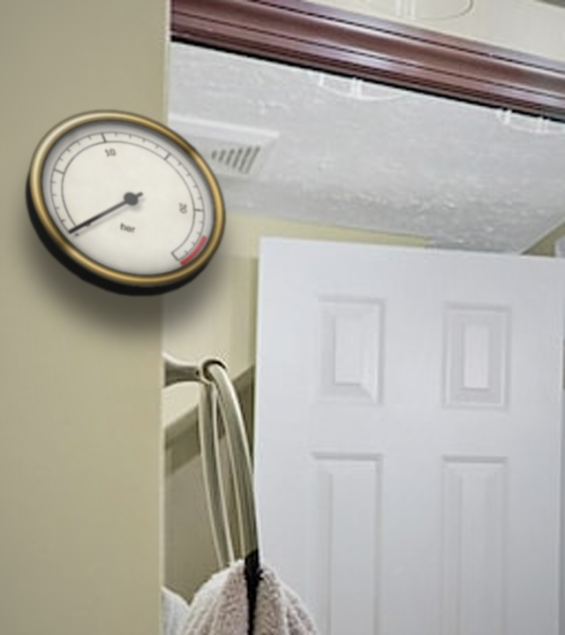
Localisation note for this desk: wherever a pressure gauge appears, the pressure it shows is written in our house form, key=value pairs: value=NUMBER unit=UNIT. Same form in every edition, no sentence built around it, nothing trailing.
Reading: value=0 unit=bar
